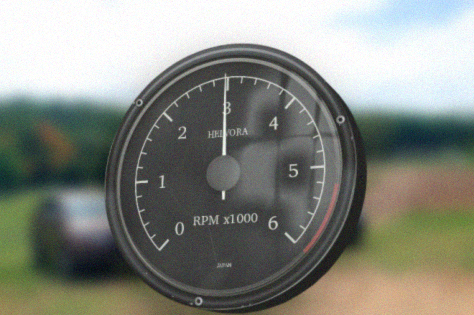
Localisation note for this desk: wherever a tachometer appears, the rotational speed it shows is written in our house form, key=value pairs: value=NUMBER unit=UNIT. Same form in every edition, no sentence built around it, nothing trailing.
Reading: value=3000 unit=rpm
